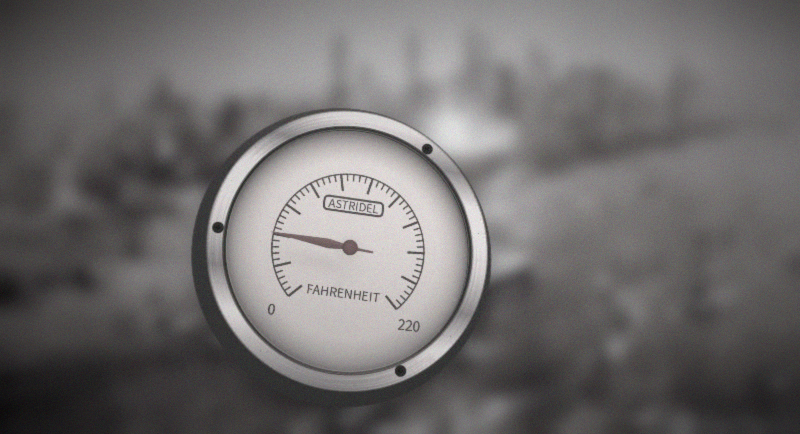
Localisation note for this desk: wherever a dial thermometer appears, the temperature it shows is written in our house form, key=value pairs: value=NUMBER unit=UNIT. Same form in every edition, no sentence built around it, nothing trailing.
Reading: value=40 unit=°F
